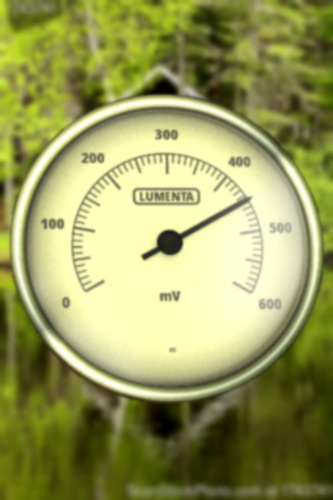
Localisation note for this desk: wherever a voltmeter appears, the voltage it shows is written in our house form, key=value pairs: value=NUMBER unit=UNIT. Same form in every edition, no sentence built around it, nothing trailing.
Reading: value=450 unit=mV
